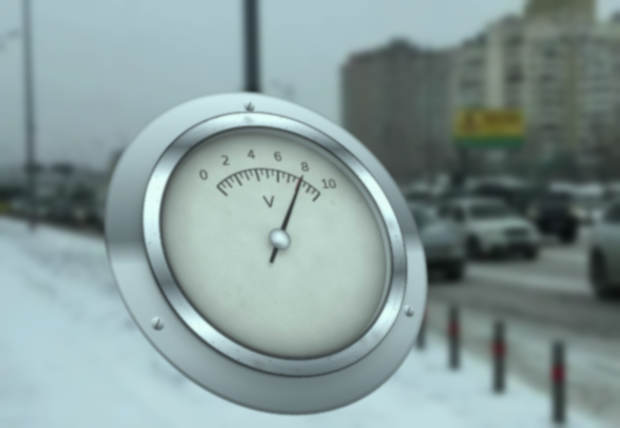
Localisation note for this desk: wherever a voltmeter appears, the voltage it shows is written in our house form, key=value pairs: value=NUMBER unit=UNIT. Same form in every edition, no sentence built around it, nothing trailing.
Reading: value=8 unit=V
